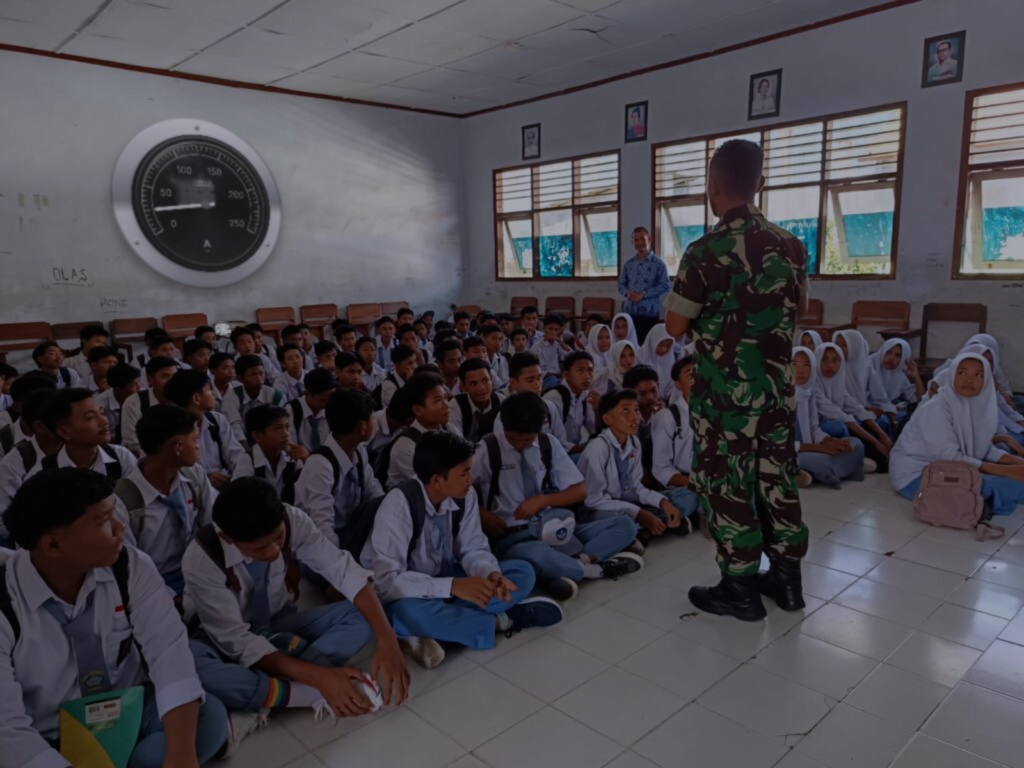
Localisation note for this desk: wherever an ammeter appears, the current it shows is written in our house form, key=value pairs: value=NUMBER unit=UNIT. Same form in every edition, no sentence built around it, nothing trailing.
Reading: value=25 unit=A
